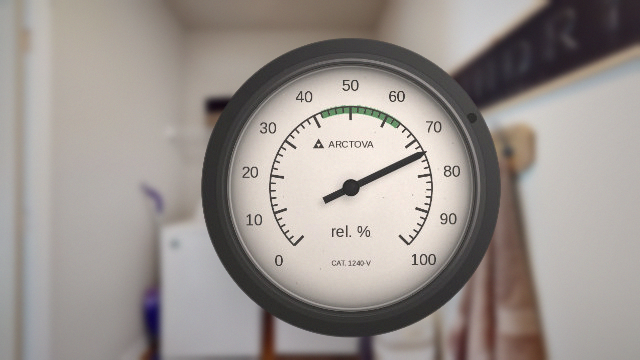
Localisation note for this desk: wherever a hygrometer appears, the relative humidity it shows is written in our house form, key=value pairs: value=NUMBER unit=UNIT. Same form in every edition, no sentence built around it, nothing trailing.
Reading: value=74 unit=%
